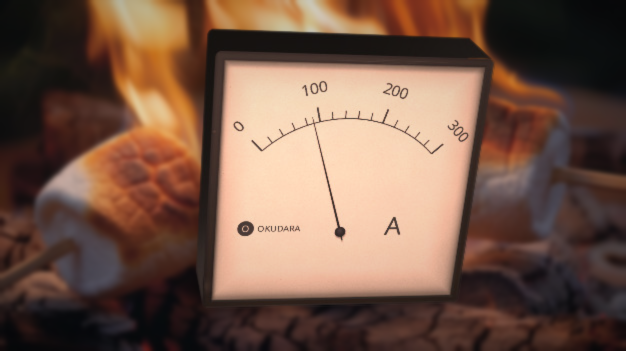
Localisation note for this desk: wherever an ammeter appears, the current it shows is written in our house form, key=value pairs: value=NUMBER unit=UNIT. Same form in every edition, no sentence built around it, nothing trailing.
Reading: value=90 unit=A
